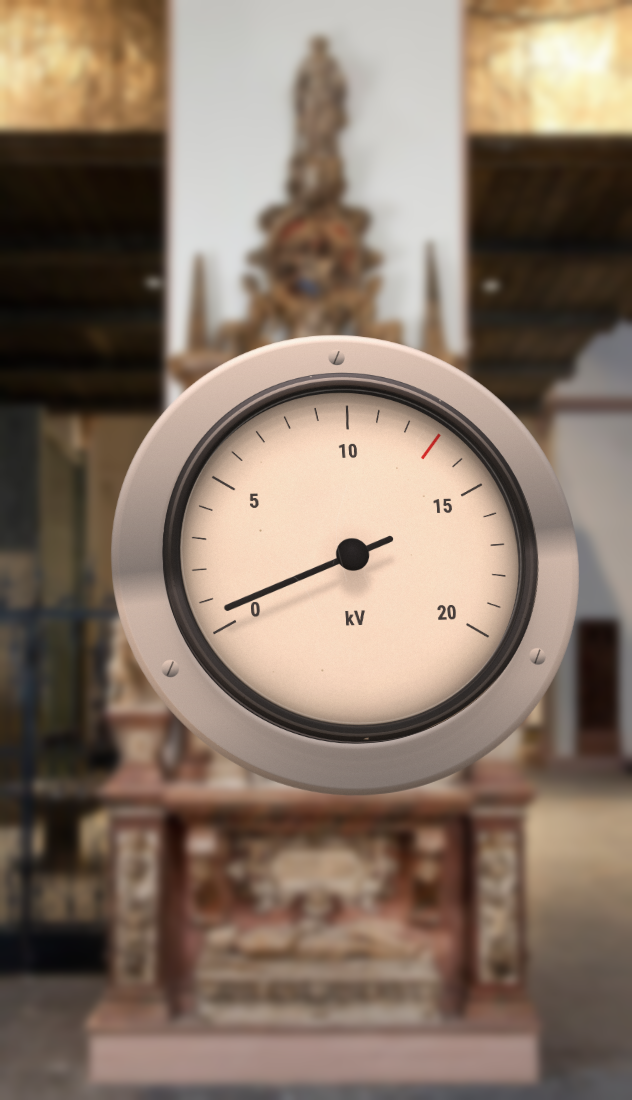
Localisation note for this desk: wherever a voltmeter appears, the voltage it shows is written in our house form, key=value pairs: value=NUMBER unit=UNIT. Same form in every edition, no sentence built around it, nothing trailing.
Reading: value=0.5 unit=kV
